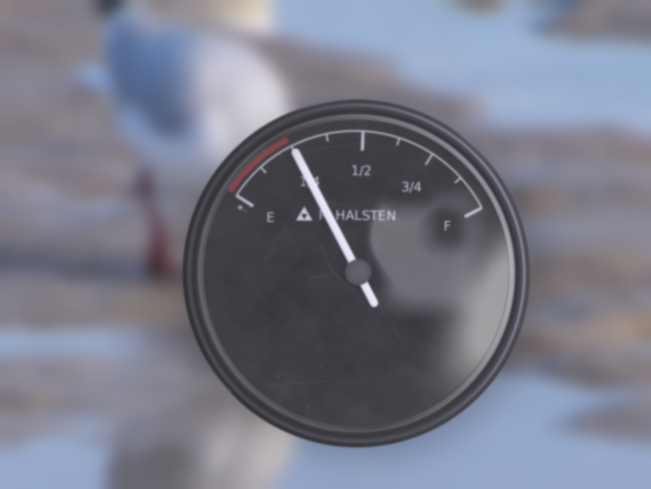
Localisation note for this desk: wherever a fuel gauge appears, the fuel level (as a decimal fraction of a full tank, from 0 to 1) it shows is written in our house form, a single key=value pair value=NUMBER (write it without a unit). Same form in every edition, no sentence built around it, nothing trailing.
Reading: value=0.25
